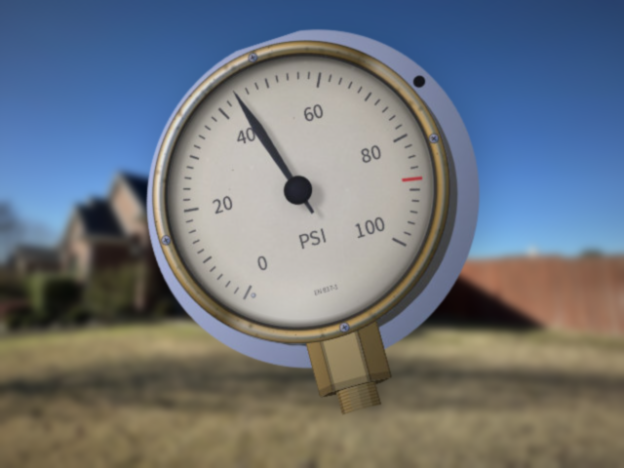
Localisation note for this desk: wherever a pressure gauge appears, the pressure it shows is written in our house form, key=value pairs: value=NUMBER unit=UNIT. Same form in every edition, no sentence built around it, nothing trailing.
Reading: value=44 unit=psi
